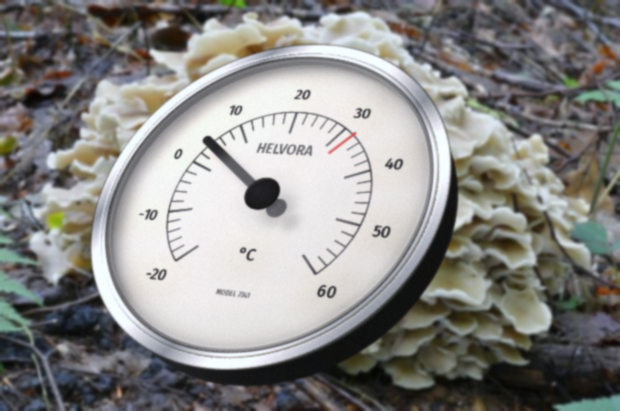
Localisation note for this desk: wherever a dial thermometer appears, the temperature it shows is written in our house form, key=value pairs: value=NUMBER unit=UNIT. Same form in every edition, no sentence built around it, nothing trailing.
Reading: value=4 unit=°C
